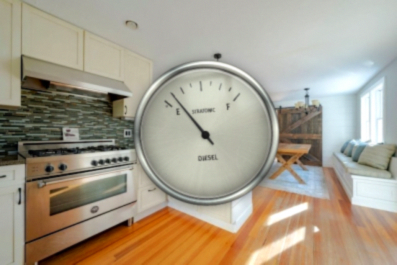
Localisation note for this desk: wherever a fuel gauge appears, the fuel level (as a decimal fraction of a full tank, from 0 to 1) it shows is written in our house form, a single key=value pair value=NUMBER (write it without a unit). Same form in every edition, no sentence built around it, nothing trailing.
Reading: value=0.125
